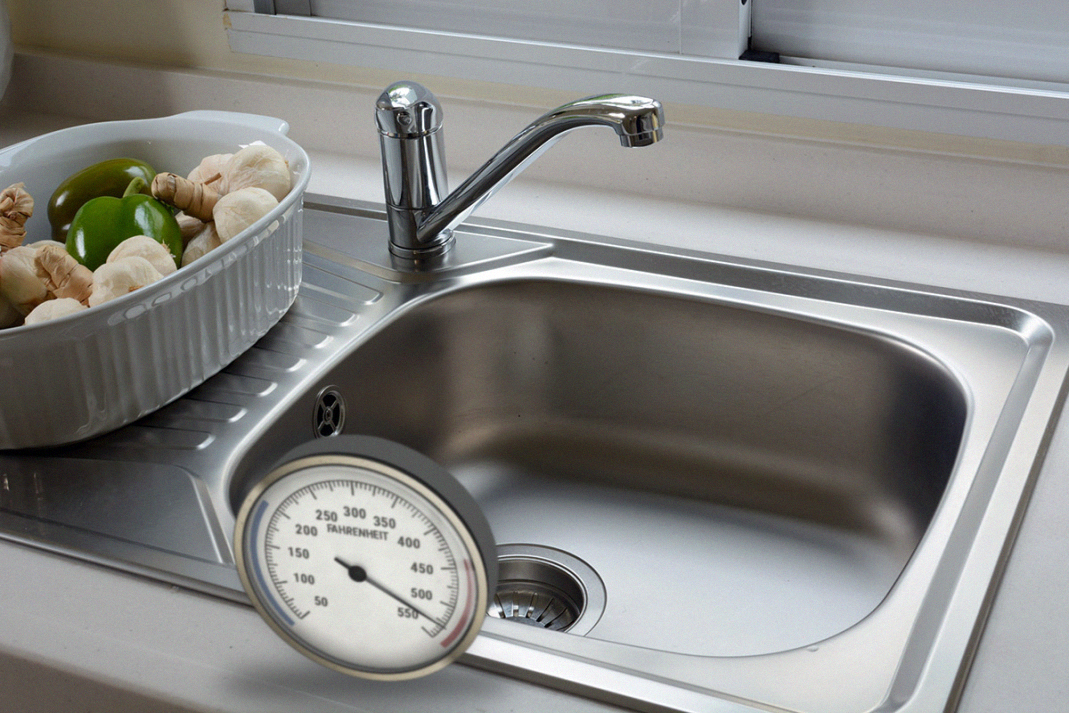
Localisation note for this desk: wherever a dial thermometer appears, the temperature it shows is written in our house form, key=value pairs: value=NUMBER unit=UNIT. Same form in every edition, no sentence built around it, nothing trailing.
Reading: value=525 unit=°F
